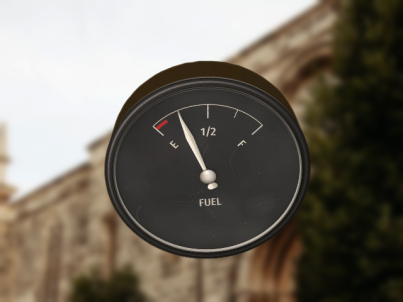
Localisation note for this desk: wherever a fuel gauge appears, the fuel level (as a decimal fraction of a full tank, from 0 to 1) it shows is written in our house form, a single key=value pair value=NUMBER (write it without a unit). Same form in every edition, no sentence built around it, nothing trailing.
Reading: value=0.25
